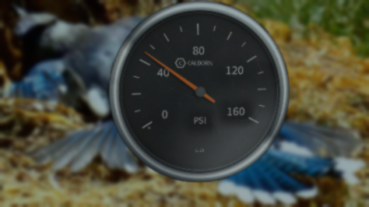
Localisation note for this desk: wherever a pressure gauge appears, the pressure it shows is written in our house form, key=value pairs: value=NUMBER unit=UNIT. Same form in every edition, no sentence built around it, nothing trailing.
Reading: value=45 unit=psi
